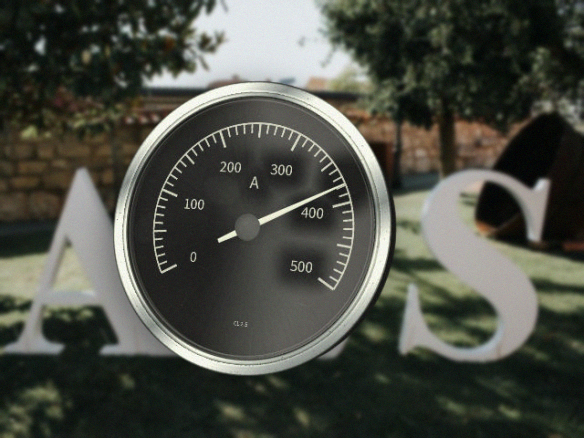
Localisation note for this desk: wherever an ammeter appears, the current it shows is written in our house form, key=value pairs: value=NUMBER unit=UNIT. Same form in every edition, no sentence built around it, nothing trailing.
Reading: value=380 unit=A
